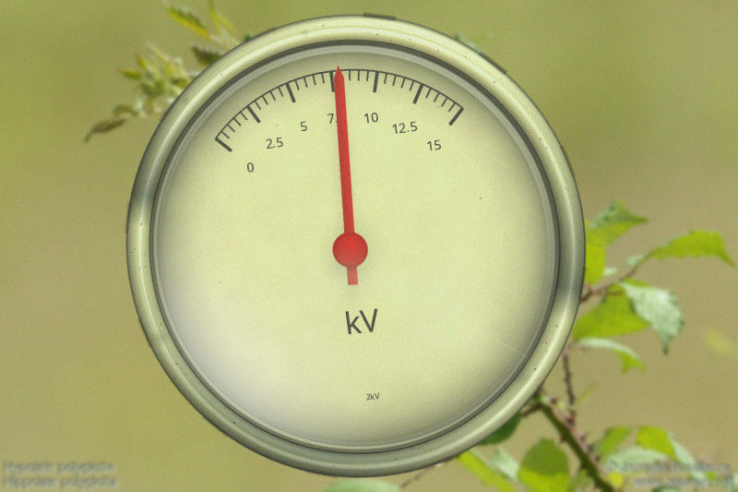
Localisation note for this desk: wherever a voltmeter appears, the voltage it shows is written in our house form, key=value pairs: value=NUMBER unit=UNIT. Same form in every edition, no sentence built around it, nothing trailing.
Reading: value=8 unit=kV
